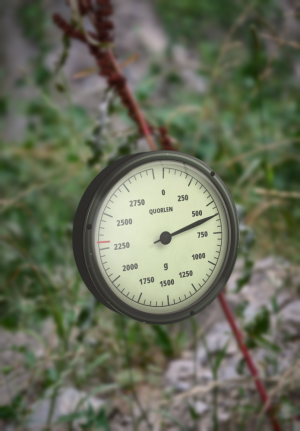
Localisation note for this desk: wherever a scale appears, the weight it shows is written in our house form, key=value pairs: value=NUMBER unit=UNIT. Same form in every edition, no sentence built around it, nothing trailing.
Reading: value=600 unit=g
